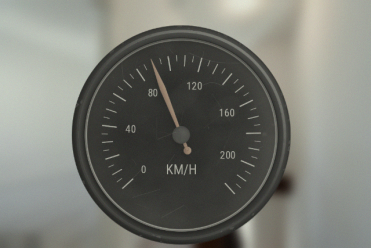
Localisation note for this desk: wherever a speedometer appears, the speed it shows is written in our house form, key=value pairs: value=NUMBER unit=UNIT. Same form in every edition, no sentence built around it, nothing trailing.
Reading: value=90 unit=km/h
